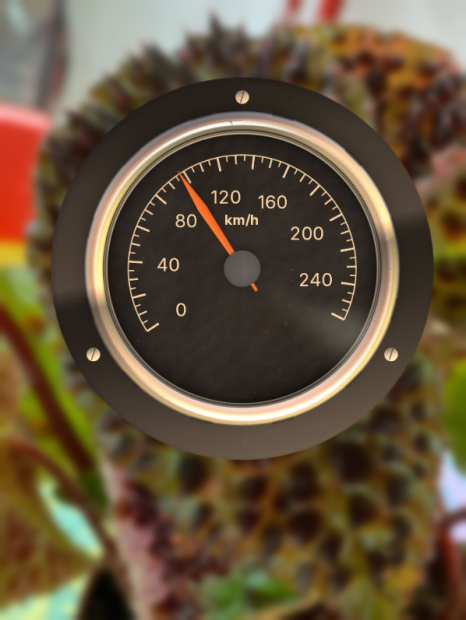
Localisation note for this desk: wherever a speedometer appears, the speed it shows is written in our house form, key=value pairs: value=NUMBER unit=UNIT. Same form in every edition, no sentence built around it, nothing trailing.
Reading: value=97.5 unit=km/h
